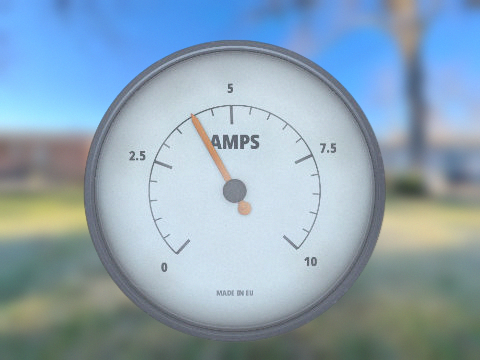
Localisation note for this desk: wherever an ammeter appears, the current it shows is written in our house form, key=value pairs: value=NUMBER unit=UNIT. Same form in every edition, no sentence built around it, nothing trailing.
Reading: value=4 unit=A
